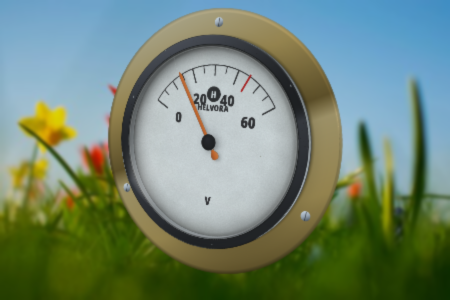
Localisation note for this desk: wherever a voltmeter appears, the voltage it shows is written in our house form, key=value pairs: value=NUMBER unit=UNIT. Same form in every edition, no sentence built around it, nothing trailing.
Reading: value=15 unit=V
